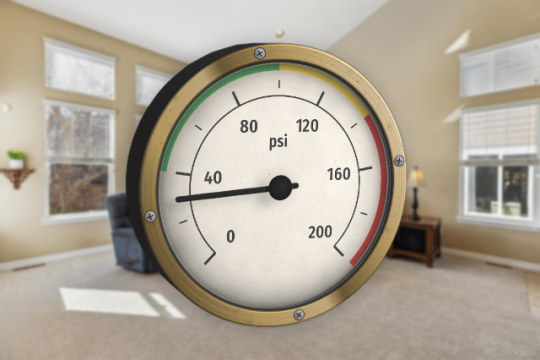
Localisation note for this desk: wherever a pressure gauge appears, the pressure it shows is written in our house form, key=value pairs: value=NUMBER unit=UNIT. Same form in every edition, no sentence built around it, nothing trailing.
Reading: value=30 unit=psi
